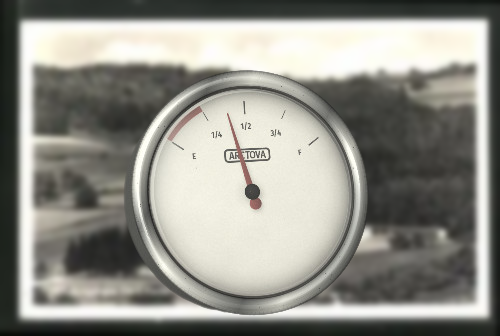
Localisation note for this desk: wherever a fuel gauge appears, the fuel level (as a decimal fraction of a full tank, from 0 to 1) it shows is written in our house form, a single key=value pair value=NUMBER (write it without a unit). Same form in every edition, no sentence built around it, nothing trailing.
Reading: value=0.375
